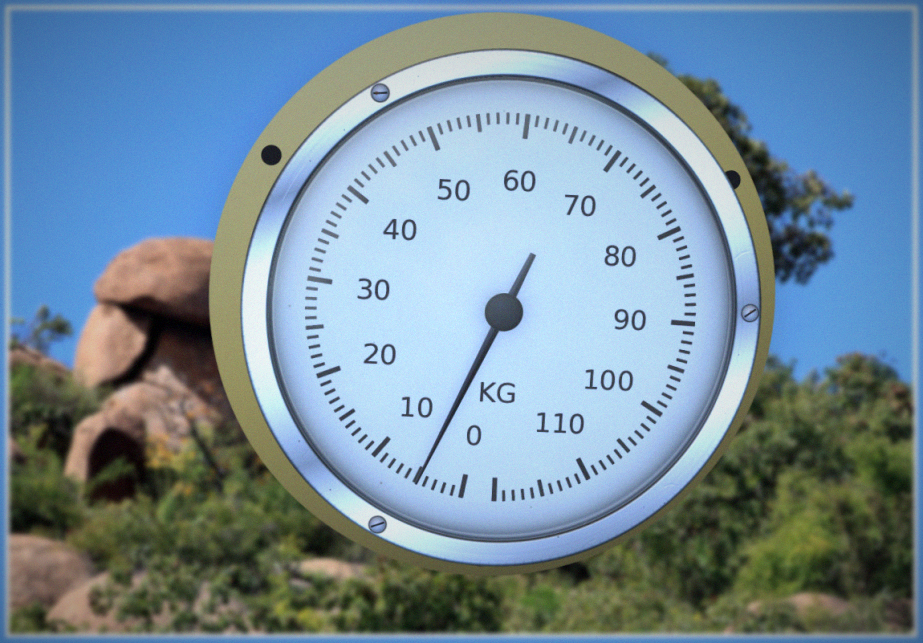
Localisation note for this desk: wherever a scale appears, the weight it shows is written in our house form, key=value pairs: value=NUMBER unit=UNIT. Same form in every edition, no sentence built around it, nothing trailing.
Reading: value=5 unit=kg
